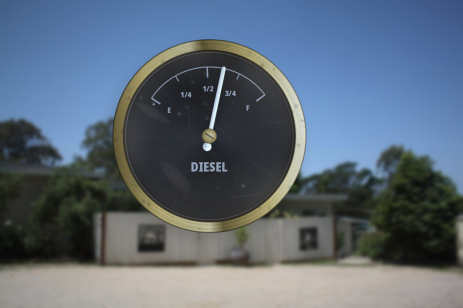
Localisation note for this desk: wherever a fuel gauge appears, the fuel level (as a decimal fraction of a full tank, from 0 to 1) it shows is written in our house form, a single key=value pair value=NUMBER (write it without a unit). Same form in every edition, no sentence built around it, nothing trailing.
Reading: value=0.625
